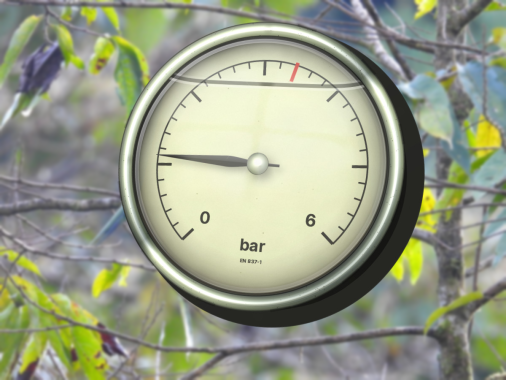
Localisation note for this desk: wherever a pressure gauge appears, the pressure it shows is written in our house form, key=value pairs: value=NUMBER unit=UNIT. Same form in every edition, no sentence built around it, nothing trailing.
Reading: value=1.1 unit=bar
